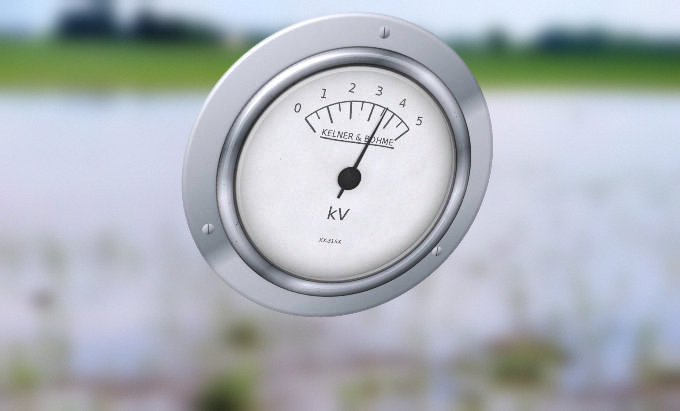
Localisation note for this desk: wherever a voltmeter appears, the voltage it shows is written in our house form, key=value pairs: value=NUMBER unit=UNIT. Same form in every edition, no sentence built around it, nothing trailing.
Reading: value=3.5 unit=kV
